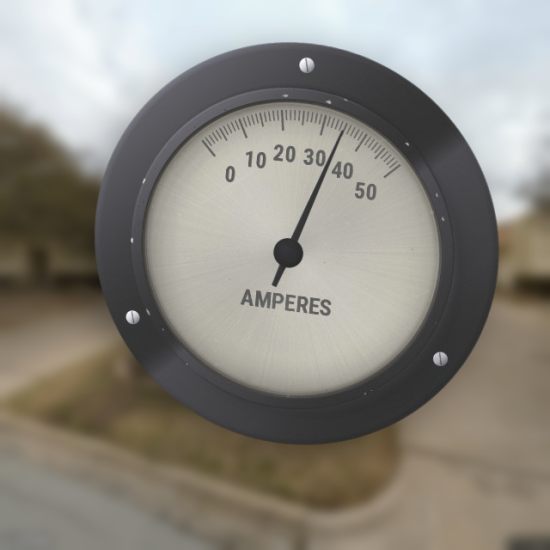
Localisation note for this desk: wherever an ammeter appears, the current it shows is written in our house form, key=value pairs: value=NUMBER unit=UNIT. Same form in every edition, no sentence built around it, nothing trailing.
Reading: value=35 unit=A
